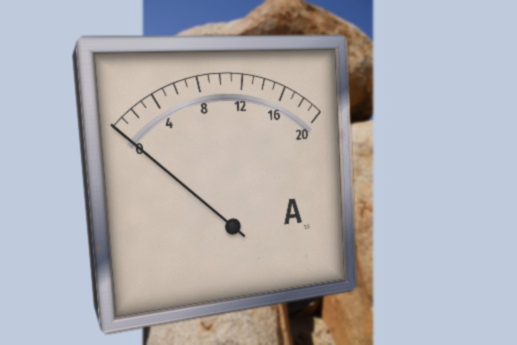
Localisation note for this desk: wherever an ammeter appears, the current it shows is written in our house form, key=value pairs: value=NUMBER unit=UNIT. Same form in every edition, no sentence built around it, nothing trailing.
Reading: value=0 unit=A
